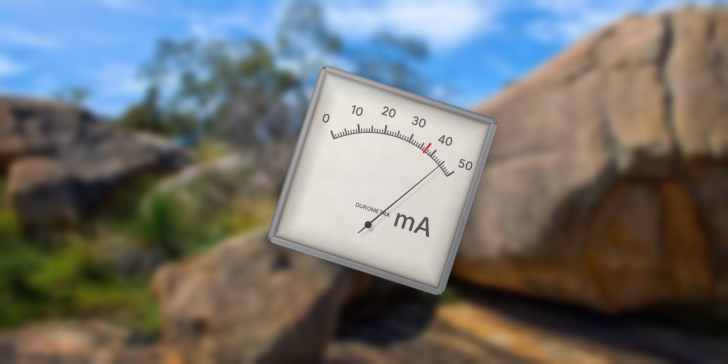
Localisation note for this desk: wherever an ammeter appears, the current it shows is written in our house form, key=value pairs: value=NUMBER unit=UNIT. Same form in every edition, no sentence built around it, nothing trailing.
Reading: value=45 unit=mA
